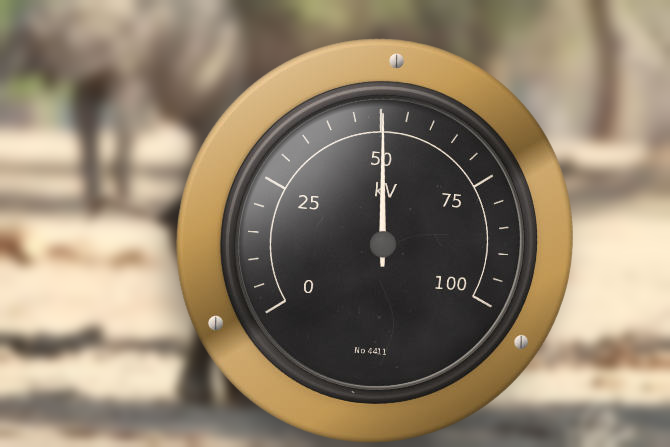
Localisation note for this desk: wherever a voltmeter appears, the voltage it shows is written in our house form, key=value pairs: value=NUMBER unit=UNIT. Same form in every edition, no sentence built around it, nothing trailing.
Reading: value=50 unit=kV
